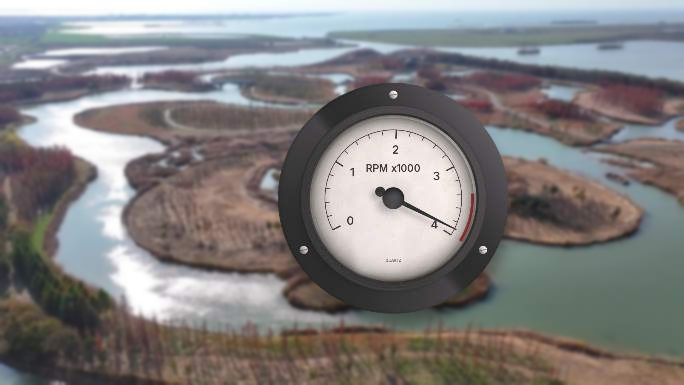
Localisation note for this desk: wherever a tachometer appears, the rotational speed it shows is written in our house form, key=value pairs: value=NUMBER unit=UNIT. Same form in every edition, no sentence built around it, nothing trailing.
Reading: value=3900 unit=rpm
